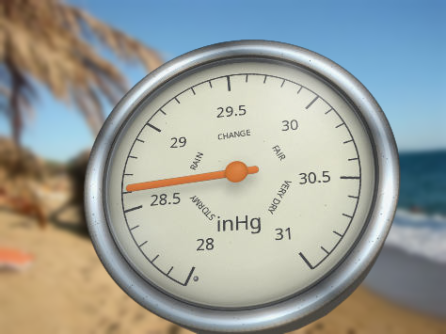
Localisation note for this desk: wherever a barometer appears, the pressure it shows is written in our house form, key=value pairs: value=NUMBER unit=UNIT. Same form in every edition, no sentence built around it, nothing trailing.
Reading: value=28.6 unit=inHg
